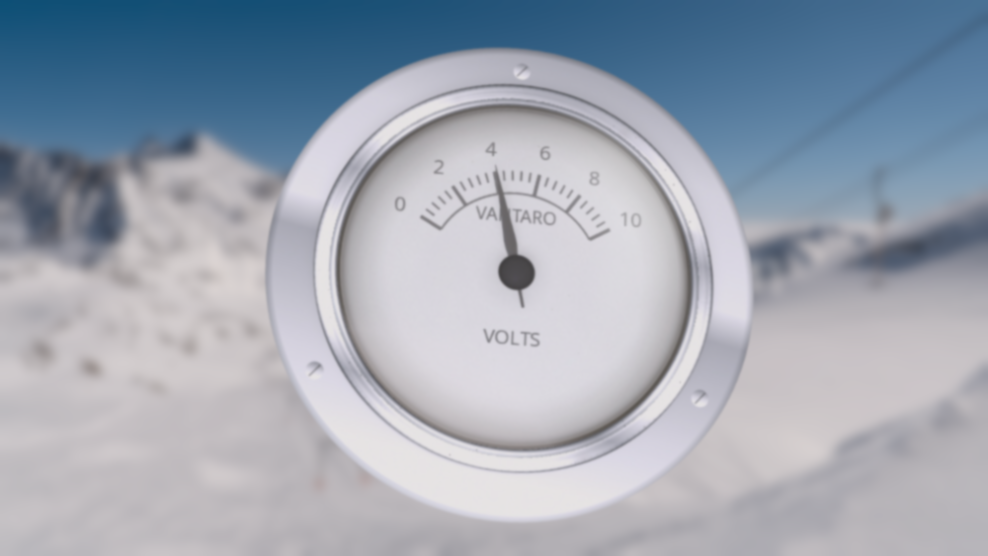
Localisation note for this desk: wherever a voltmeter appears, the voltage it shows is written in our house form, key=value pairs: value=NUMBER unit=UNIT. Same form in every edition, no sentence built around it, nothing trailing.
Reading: value=4 unit=V
